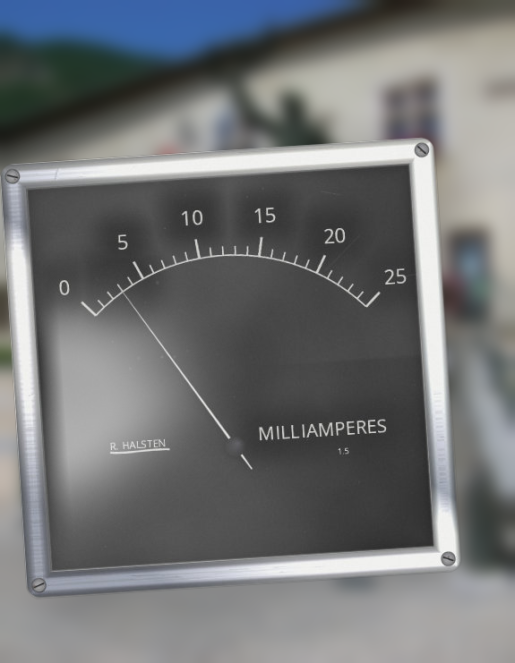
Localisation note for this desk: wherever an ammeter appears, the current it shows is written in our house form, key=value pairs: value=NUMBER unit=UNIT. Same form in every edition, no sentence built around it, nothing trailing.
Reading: value=3 unit=mA
